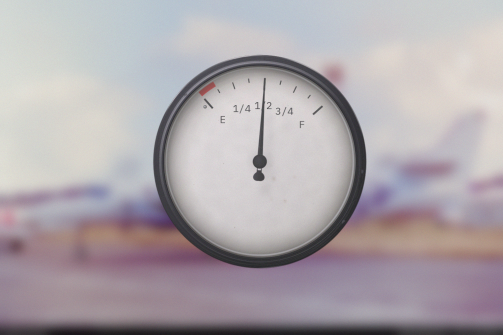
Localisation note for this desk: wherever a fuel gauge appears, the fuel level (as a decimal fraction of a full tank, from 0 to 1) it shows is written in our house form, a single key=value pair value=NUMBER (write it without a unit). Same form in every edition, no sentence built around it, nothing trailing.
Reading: value=0.5
